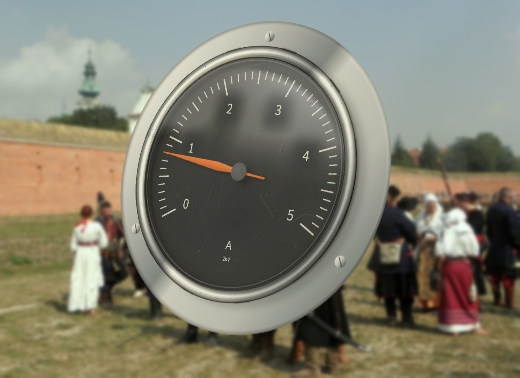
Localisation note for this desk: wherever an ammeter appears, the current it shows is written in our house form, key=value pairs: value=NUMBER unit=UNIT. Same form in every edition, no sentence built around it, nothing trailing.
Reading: value=0.8 unit=A
